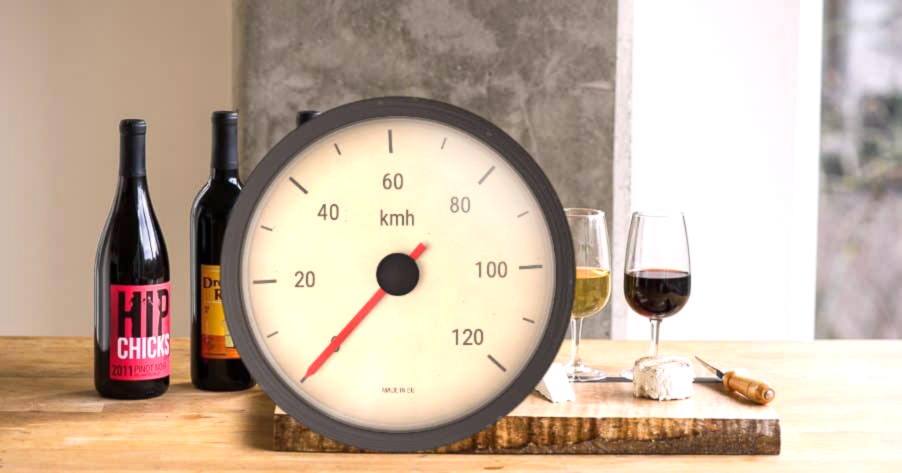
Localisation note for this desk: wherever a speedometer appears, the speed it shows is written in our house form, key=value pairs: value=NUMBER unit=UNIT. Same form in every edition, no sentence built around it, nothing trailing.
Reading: value=0 unit=km/h
